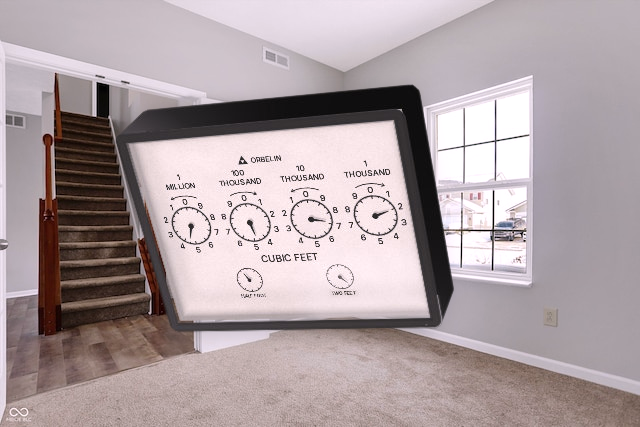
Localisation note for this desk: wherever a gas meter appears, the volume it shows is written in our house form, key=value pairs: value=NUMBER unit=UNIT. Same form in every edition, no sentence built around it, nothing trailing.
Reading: value=447200 unit=ft³
